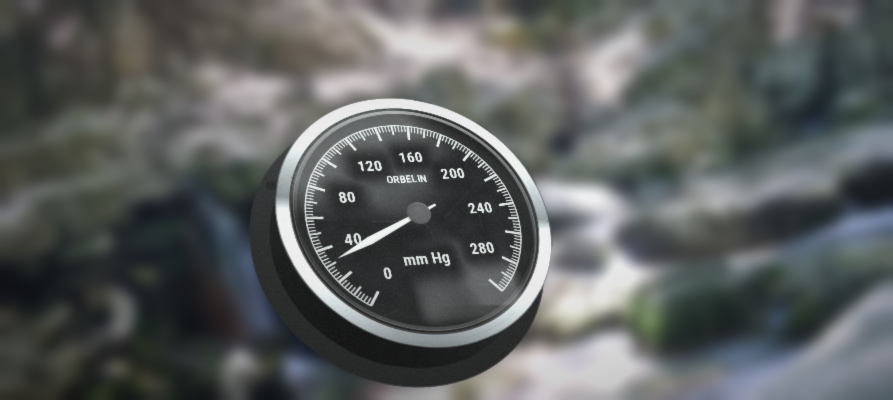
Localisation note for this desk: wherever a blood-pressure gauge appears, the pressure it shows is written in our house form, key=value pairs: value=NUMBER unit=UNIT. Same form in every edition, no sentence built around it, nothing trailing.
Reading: value=30 unit=mmHg
